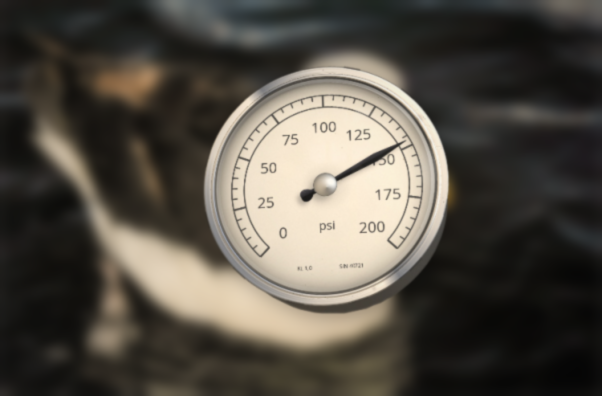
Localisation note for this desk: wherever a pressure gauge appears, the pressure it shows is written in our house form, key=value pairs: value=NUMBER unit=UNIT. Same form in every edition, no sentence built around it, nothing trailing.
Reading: value=147.5 unit=psi
